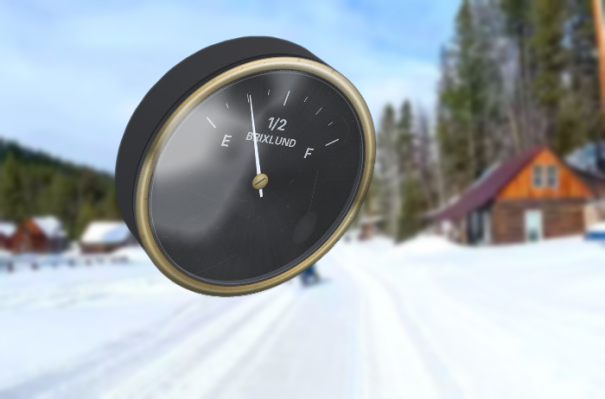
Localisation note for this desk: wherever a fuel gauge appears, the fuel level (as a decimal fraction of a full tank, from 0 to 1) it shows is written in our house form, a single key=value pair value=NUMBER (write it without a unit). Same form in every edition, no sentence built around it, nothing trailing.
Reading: value=0.25
